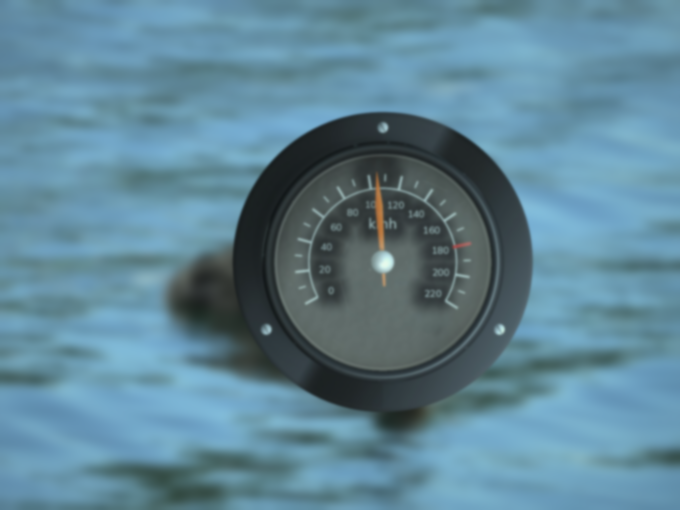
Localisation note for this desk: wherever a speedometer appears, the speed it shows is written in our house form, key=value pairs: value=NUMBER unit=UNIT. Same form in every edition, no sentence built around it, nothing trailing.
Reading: value=105 unit=km/h
